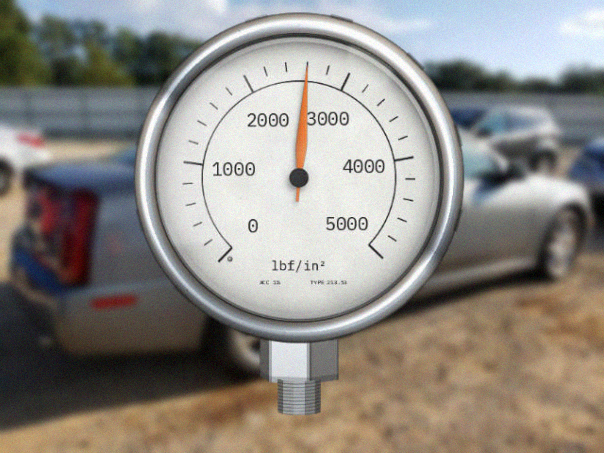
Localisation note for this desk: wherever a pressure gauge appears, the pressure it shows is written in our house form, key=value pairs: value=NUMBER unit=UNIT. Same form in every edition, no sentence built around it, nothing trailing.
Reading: value=2600 unit=psi
